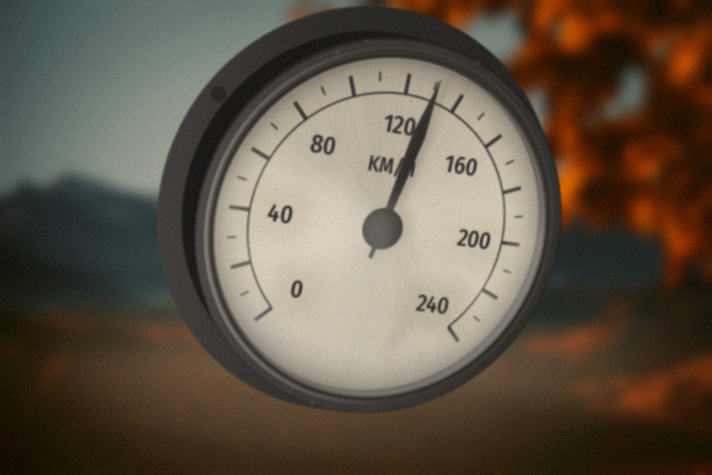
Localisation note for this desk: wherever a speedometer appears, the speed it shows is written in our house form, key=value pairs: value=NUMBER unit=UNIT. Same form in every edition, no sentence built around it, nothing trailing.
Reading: value=130 unit=km/h
